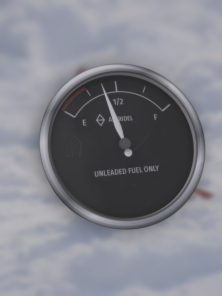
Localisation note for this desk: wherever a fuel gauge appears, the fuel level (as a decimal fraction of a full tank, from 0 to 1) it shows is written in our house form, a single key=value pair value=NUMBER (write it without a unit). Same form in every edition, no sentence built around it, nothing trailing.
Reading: value=0.375
